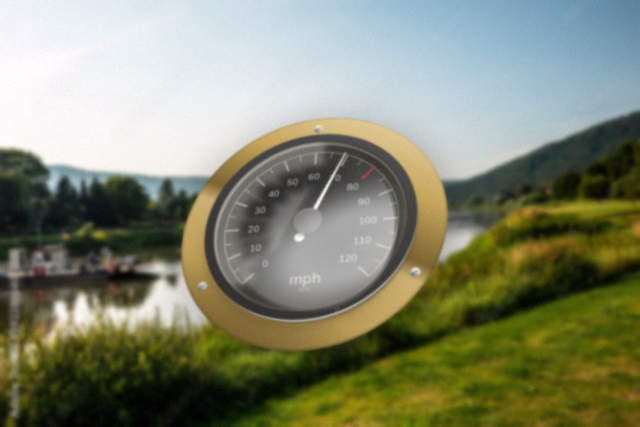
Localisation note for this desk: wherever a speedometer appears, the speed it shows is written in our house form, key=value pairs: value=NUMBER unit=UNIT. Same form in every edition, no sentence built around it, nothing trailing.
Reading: value=70 unit=mph
